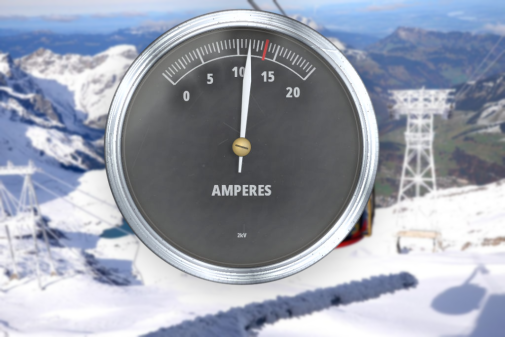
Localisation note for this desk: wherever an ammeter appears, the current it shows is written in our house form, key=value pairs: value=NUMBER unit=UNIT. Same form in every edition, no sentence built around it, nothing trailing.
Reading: value=11.5 unit=A
